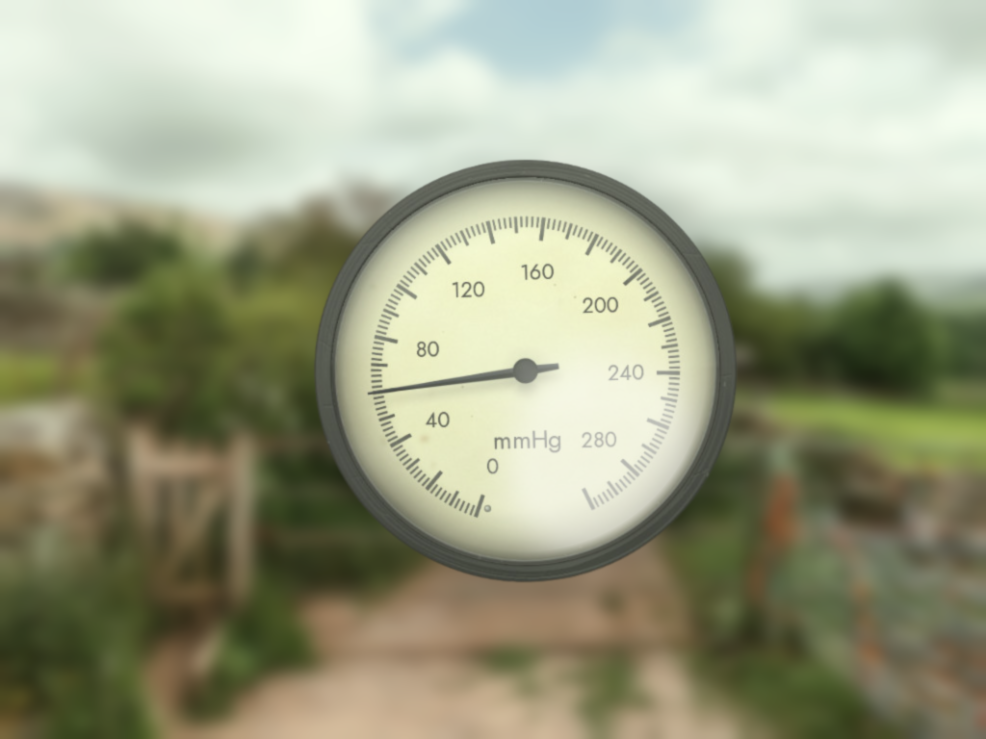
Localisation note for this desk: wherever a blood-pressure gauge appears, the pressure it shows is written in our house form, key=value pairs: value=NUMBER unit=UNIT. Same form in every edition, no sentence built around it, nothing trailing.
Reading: value=60 unit=mmHg
